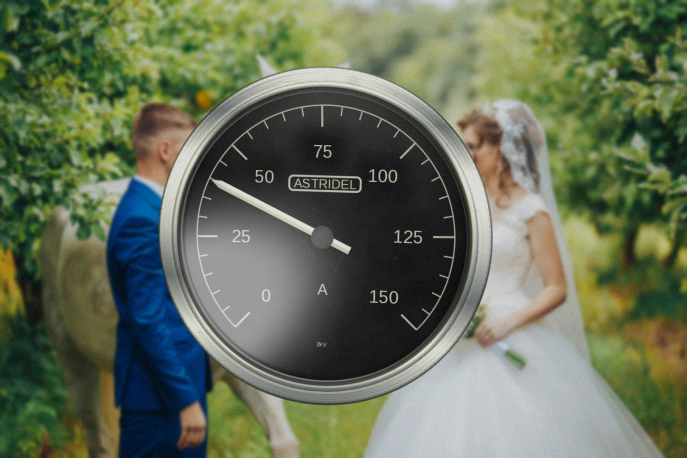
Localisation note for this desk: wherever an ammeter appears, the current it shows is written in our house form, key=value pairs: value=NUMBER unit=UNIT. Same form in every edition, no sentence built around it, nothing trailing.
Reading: value=40 unit=A
